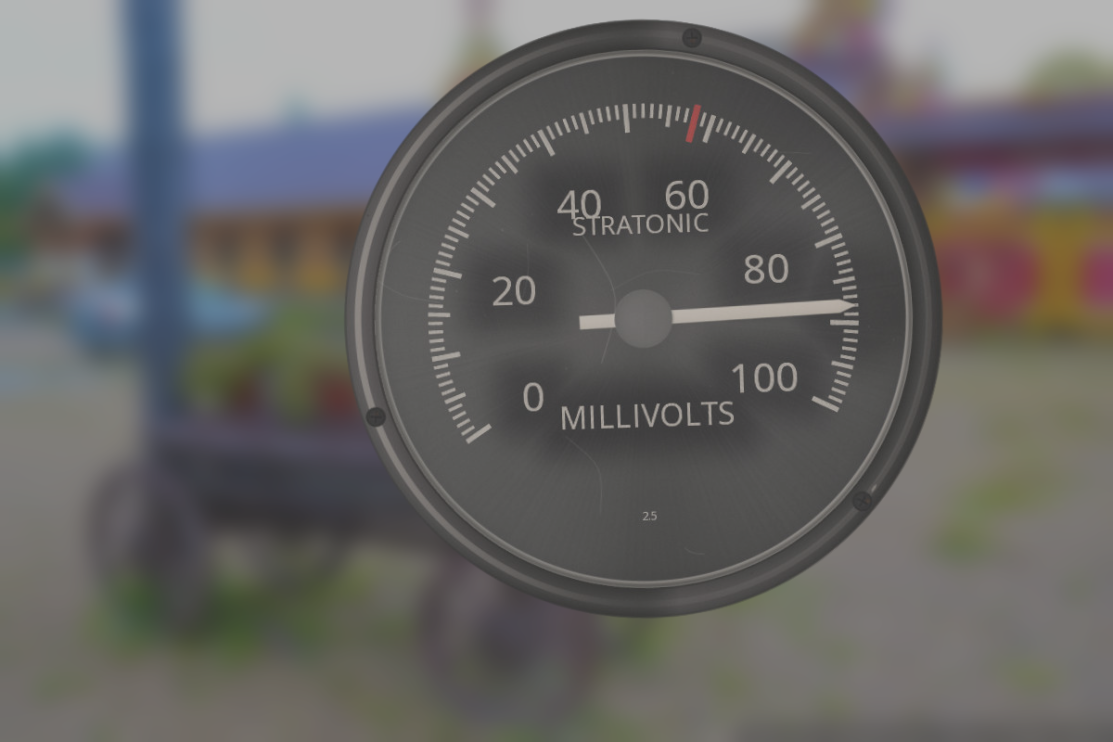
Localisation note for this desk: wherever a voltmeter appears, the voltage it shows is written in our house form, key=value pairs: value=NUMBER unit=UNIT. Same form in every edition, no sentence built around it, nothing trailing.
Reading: value=88 unit=mV
